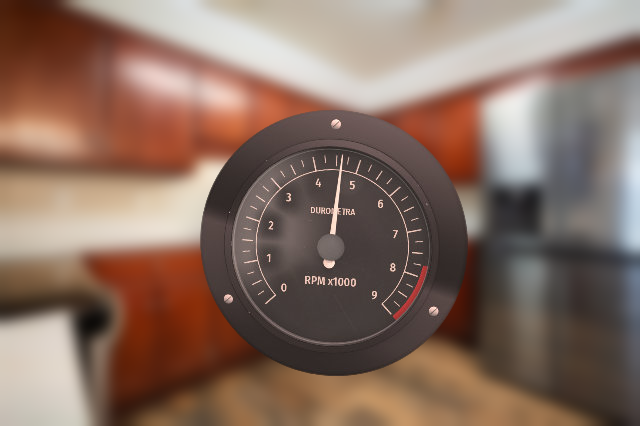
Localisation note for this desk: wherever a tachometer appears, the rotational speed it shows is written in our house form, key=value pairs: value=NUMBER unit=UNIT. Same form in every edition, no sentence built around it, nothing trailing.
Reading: value=4625 unit=rpm
